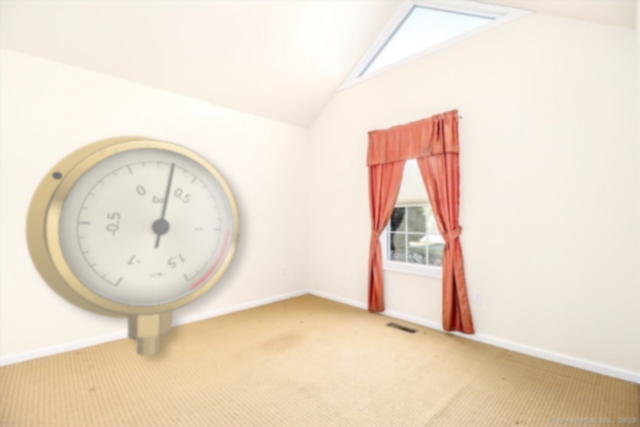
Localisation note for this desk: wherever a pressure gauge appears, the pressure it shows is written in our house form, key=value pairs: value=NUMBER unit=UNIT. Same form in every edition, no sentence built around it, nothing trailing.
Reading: value=0.3 unit=bar
